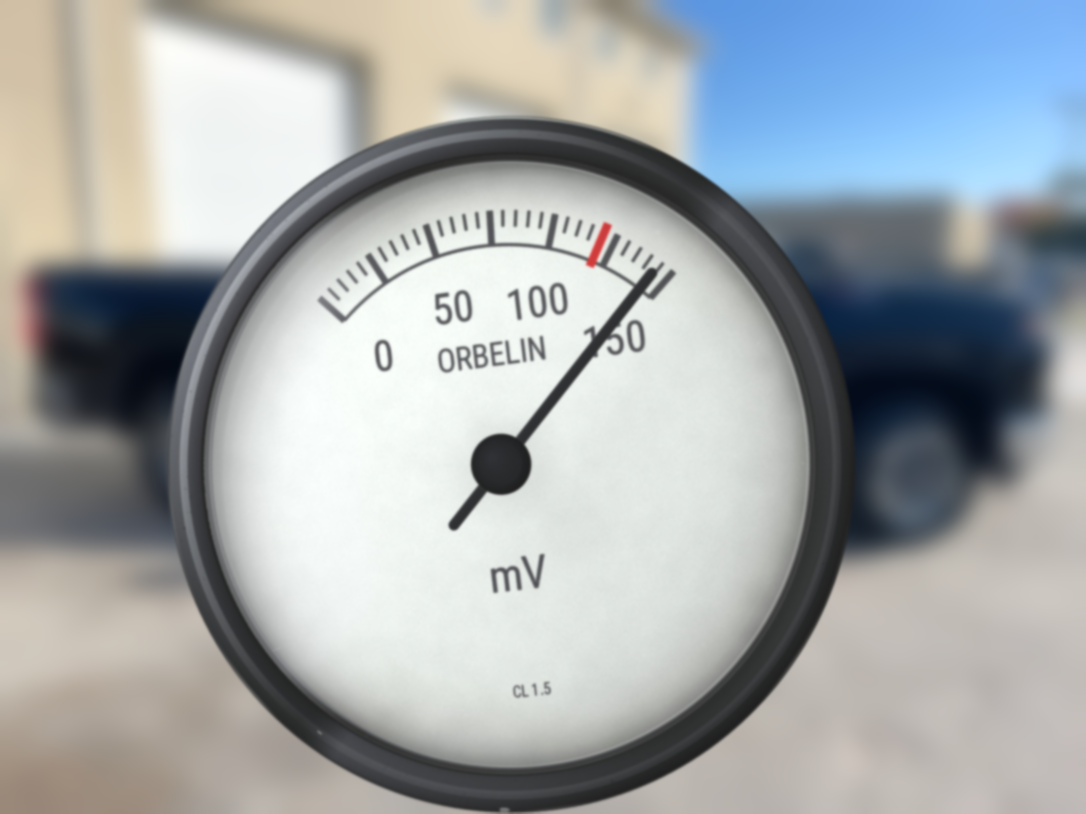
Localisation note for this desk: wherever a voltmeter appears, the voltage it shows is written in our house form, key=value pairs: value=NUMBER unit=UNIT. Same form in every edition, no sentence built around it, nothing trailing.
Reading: value=145 unit=mV
